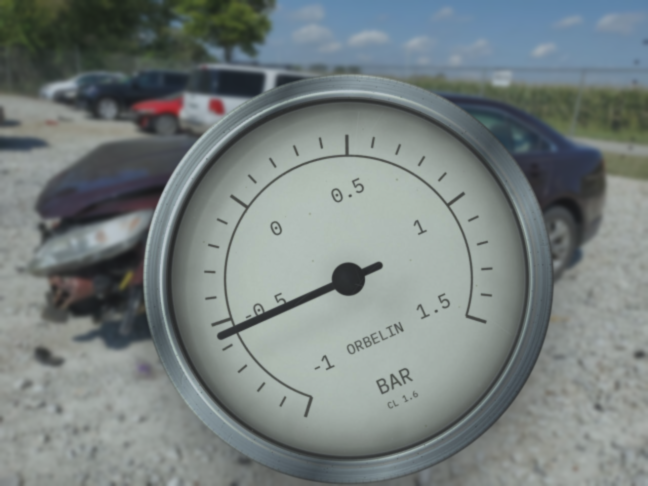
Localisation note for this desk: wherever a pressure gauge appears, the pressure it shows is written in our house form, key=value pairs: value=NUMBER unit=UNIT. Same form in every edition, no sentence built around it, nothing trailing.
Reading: value=-0.55 unit=bar
